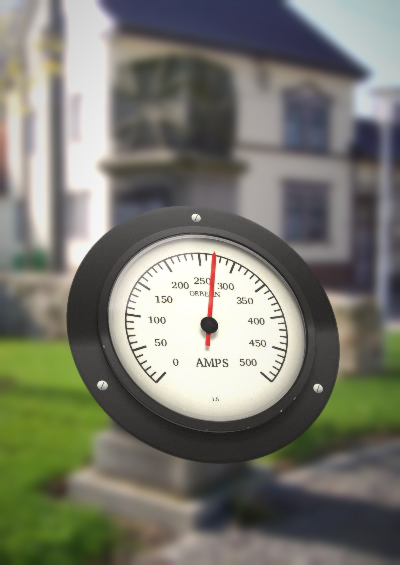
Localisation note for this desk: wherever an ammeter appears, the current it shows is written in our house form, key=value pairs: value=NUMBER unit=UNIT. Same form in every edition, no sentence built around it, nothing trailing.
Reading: value=270 unit=A
